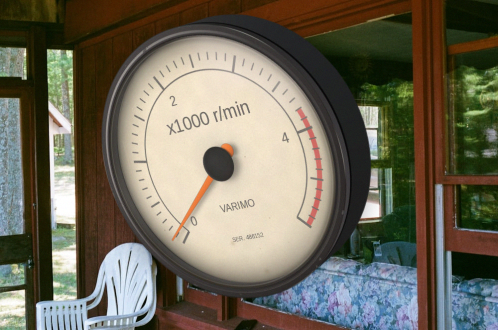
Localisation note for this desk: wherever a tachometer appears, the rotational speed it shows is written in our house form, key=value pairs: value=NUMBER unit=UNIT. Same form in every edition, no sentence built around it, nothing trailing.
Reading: value=100 unit=rpm
